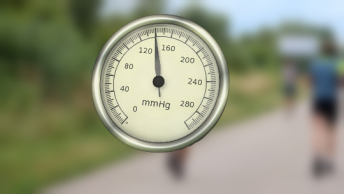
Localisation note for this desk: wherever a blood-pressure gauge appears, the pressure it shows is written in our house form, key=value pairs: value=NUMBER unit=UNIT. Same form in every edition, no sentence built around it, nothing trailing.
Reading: value=140 unit=mmHg
